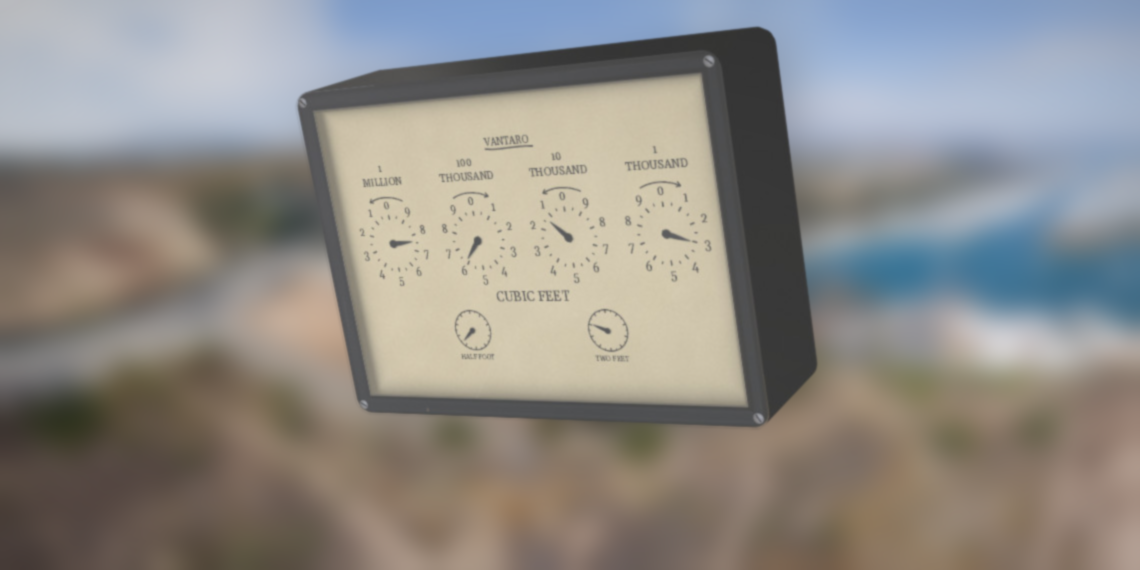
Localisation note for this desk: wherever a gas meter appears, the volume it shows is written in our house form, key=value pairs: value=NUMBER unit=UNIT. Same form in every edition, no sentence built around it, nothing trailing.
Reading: value=761300 unit=ft³
